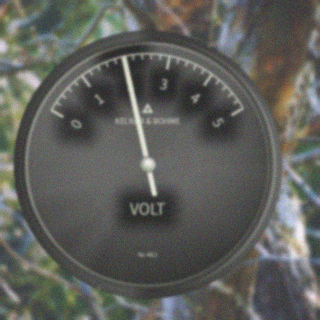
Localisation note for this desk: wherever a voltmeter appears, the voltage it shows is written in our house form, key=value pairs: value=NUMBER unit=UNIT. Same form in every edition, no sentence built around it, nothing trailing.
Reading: value=2 unit=V
